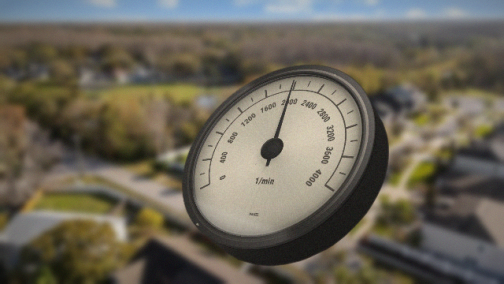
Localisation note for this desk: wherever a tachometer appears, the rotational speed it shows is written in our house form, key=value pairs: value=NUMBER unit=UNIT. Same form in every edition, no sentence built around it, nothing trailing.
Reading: value=2000 unit=rpm
